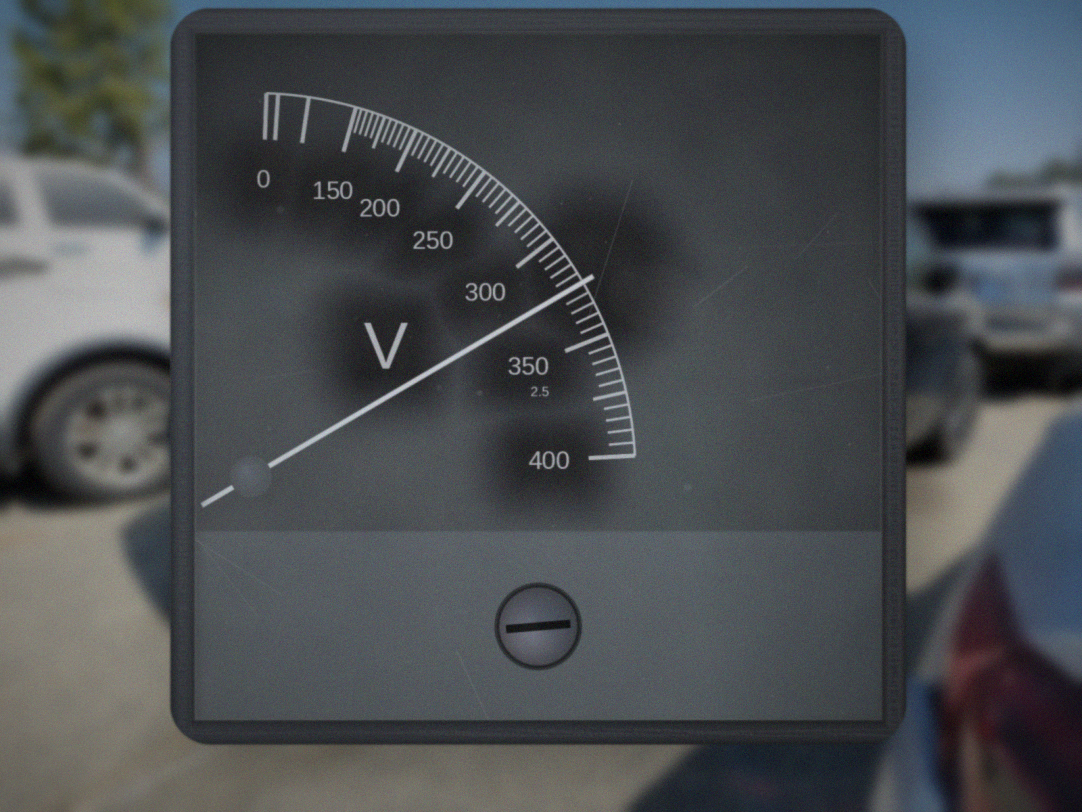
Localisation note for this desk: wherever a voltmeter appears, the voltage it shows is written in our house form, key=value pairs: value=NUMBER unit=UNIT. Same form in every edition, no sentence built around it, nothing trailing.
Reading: value=325 unit=V
